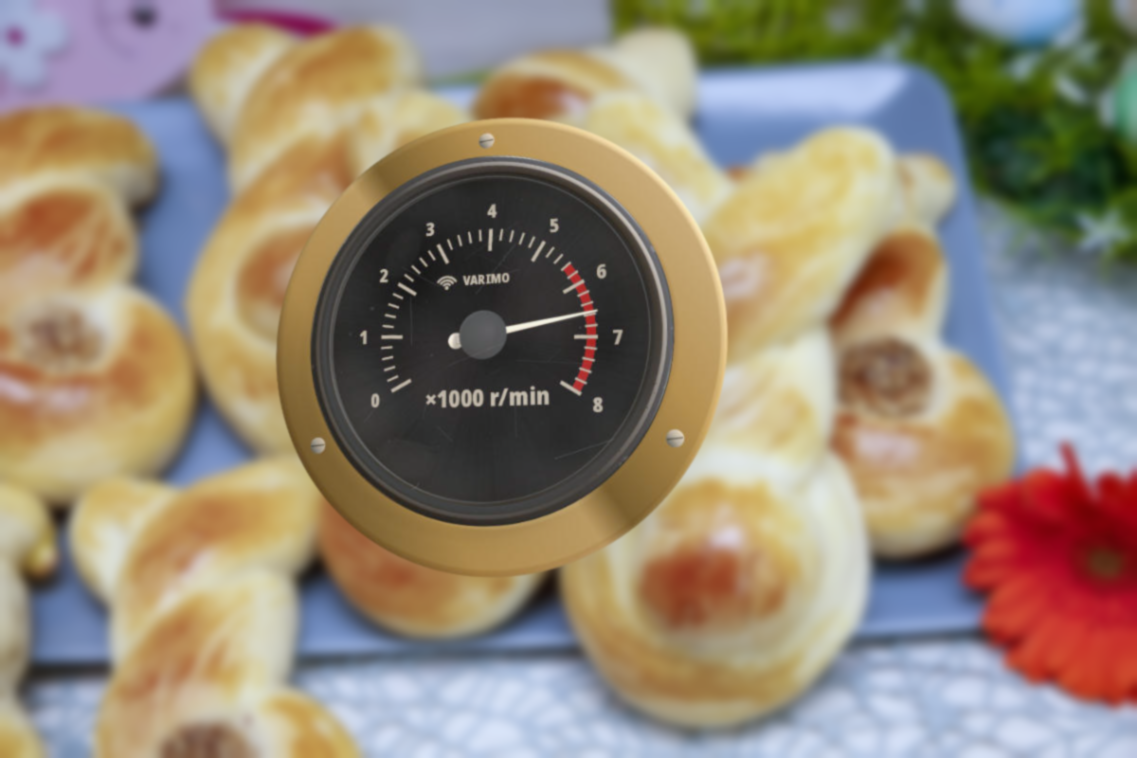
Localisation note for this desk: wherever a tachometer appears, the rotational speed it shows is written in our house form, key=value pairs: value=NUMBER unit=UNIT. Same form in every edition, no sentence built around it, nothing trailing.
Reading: value=6600 unit=rpm
